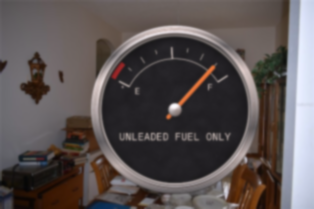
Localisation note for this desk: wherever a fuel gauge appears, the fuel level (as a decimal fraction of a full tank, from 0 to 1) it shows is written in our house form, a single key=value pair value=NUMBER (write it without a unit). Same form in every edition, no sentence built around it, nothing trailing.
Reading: value=0.875
